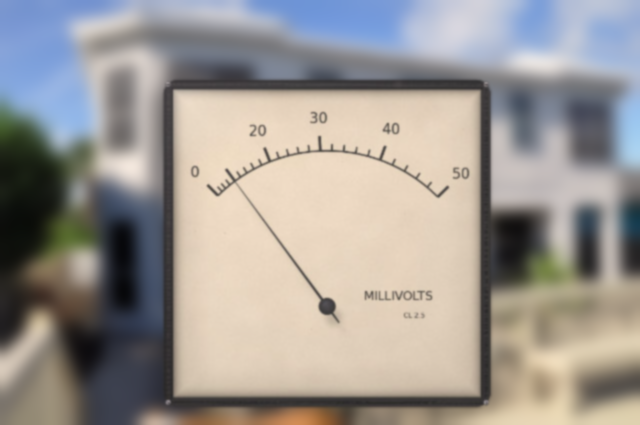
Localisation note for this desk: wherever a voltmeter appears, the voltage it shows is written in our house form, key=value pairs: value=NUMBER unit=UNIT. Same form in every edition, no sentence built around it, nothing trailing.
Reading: value=10 unit=mV
